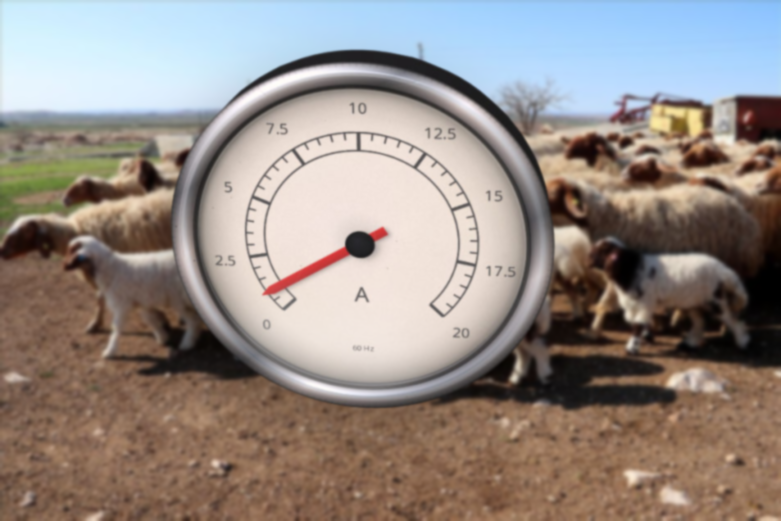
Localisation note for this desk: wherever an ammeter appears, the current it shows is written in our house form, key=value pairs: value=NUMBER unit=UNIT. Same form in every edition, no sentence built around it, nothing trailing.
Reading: value=1 unit=A
